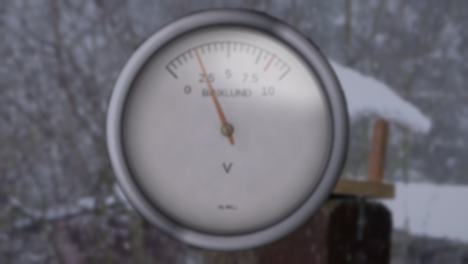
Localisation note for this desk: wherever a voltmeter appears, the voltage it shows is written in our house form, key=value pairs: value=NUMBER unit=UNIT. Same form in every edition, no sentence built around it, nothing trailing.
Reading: value=2.5 unit=V
